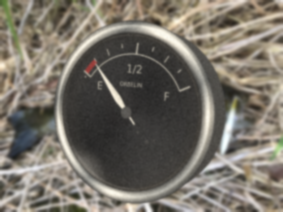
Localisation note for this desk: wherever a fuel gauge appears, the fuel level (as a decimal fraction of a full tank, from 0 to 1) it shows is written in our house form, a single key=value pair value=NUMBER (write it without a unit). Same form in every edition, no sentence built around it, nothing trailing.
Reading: value=0.125
